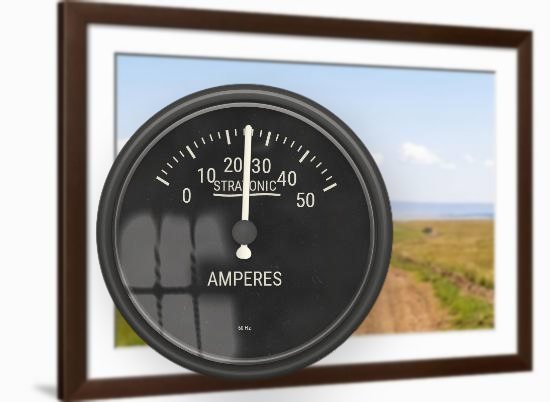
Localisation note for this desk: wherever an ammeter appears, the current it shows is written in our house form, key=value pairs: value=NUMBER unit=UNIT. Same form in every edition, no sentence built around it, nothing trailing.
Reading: value=25 unit=A
